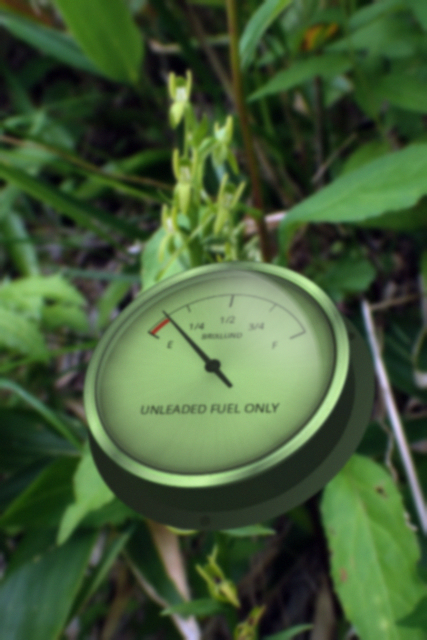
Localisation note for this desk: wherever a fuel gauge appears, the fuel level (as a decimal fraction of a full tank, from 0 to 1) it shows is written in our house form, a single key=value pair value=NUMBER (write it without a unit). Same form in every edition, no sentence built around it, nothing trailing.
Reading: value=0.125
